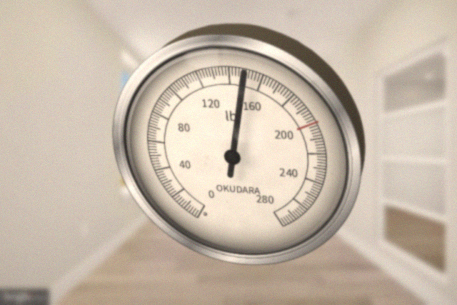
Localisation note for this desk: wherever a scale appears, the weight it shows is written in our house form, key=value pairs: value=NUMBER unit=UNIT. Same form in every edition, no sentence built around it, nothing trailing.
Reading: value=150 unit=lb
